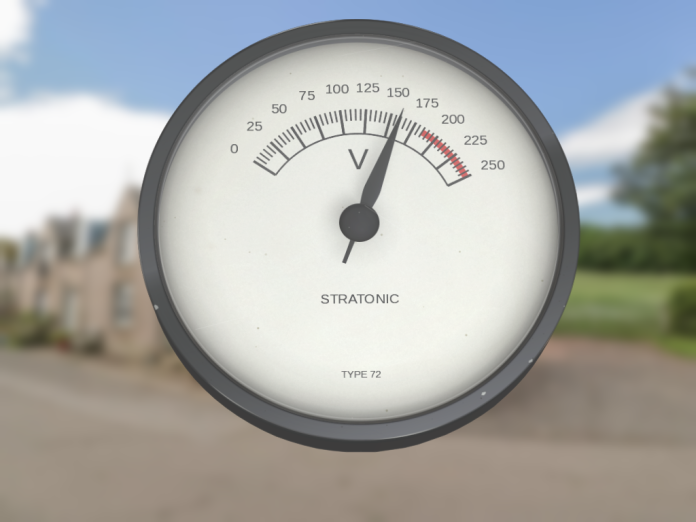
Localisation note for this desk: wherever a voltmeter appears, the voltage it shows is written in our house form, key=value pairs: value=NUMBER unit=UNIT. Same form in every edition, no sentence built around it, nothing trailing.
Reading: value=160 unit=V
